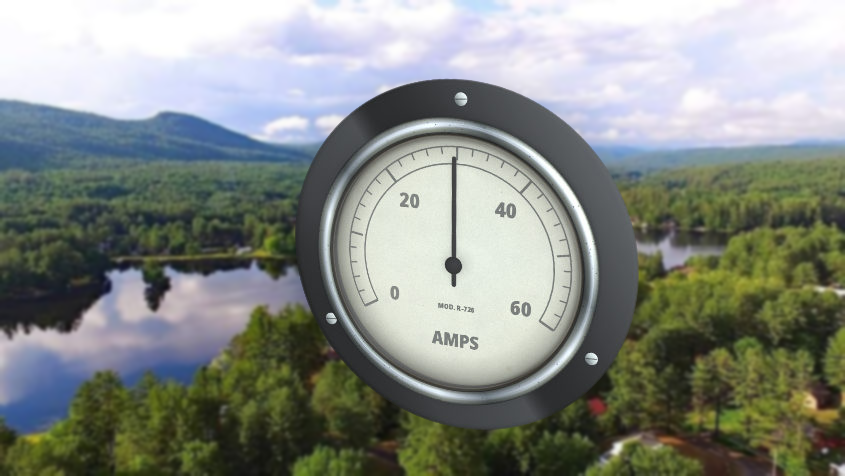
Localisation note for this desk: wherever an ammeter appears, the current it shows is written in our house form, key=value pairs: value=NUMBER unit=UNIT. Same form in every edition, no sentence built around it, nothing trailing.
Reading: value=30 unit=A
